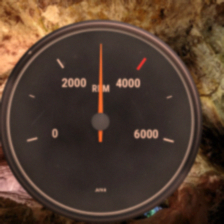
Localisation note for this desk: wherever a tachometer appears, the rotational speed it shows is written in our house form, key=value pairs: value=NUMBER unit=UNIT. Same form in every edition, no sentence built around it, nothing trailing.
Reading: value=3000 unit=rpm
